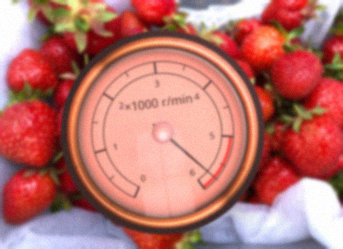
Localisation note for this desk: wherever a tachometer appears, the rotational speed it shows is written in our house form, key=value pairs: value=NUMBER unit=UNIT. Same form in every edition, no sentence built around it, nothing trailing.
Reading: value=5750 unit=rpm
